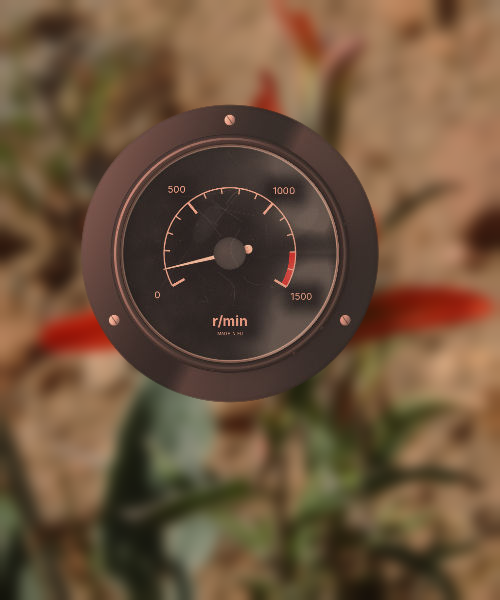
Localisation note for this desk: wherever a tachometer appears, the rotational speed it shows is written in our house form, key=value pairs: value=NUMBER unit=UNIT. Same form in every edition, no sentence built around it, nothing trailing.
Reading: value=100 unit=rpm
